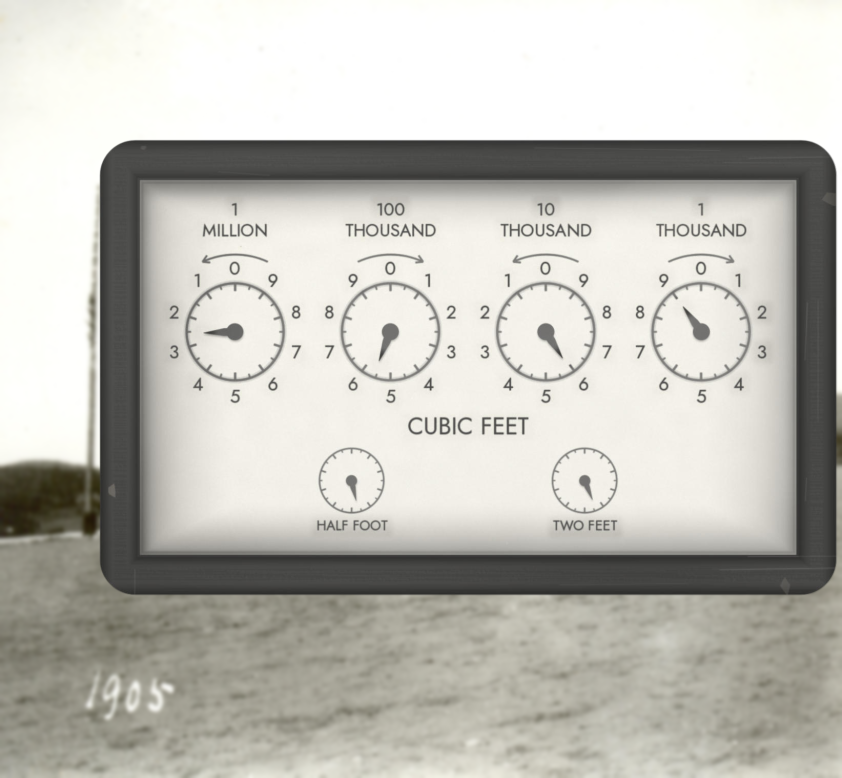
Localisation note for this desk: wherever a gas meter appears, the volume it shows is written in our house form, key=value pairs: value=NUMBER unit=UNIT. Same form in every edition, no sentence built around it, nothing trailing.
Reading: value=255900 unit=ft³
